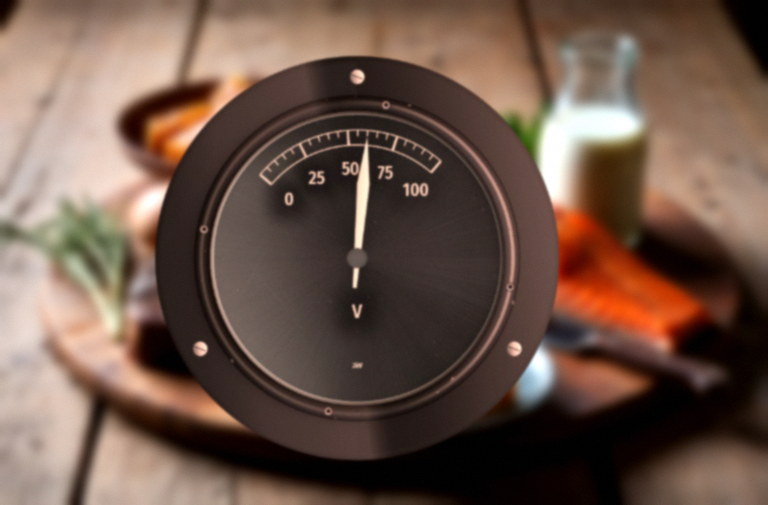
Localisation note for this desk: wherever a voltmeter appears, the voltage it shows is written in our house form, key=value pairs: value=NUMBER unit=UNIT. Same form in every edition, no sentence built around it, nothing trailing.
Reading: value=60 unit=V
